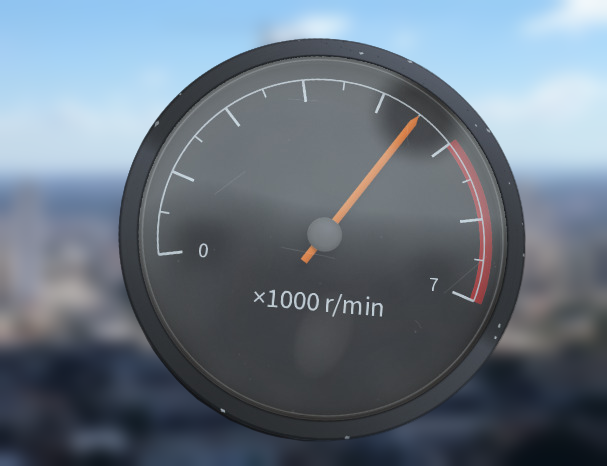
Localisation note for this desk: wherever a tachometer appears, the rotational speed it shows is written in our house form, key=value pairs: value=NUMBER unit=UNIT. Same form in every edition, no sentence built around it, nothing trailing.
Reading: value=4500 unit=rpm
